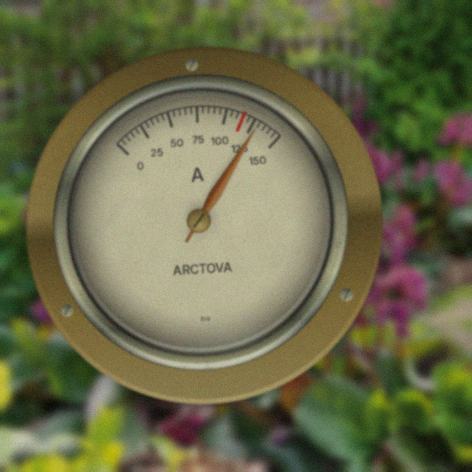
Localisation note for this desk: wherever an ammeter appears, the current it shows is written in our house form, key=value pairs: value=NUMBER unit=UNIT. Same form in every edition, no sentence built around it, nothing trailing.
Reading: value=130 unit=A
